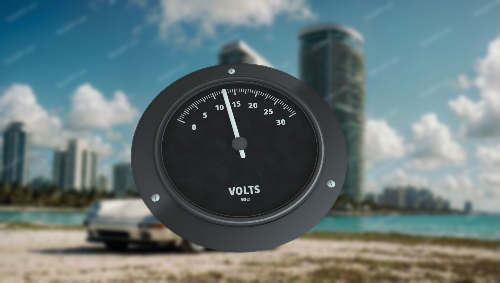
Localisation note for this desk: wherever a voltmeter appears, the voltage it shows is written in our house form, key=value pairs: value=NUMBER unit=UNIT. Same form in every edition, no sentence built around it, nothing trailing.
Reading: value=12.5 unit=V
